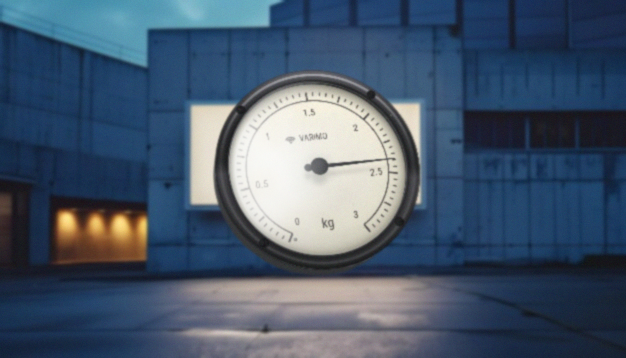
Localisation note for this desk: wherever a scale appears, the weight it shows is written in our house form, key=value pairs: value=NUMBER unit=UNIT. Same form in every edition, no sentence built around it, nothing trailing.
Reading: value=2.4 unit=kg
